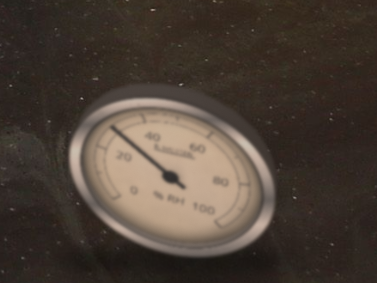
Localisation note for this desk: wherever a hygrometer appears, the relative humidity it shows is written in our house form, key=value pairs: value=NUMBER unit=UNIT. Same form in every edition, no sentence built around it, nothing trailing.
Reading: value=30 unit=%
